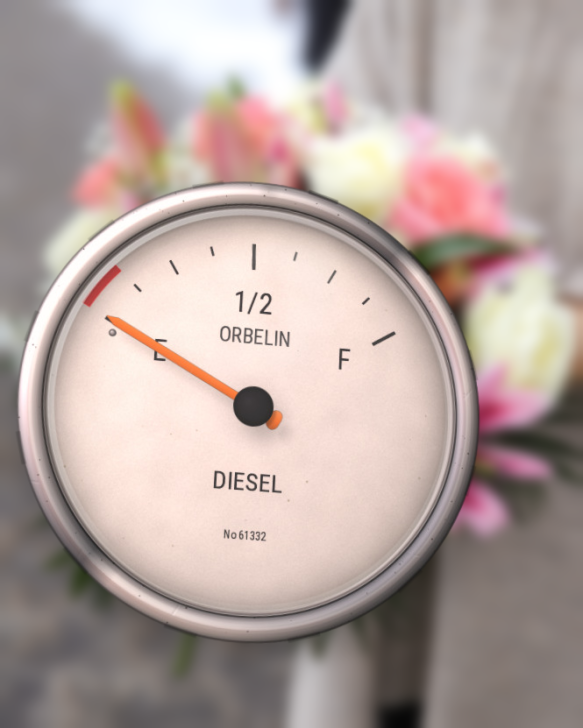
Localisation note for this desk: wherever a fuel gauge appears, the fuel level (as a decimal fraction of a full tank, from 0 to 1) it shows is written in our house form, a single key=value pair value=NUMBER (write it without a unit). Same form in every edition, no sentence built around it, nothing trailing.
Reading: value=0
